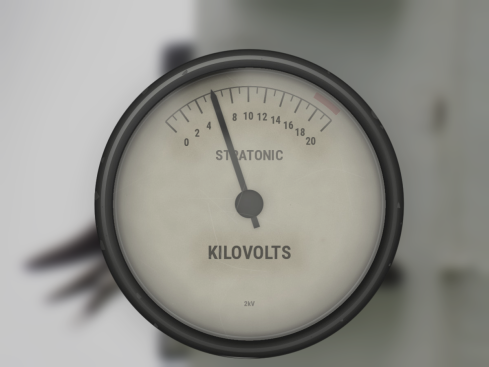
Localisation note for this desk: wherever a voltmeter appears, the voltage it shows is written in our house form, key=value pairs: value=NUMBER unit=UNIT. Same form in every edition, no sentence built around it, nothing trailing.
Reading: value=6 unit=kV
